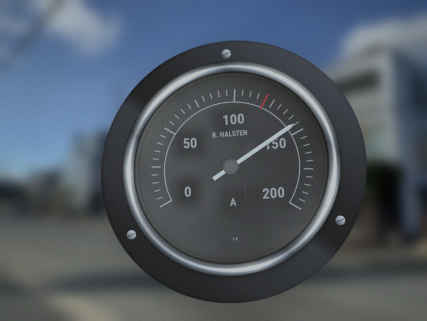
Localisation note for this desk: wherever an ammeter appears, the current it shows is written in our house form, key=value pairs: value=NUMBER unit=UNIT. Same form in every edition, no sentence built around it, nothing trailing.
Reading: value=145 unit=A
